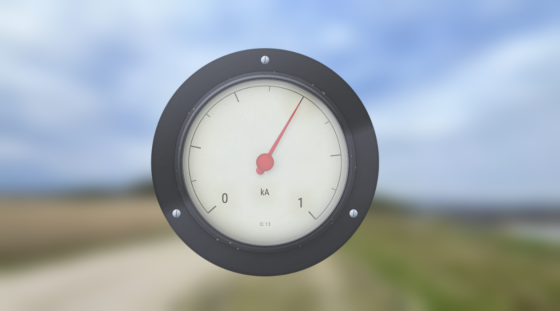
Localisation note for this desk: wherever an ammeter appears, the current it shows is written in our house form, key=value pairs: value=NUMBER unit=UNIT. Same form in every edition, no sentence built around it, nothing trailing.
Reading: value=0.6 unit=kA
